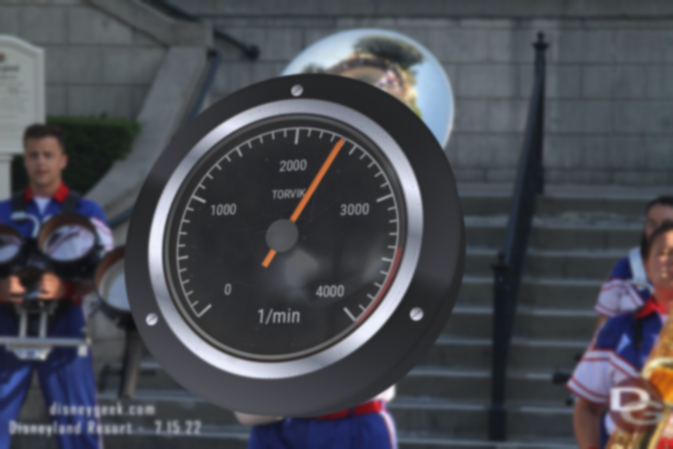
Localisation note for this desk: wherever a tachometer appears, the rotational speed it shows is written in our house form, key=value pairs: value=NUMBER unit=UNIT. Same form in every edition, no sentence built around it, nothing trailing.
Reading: value=2400 unit=rpm
